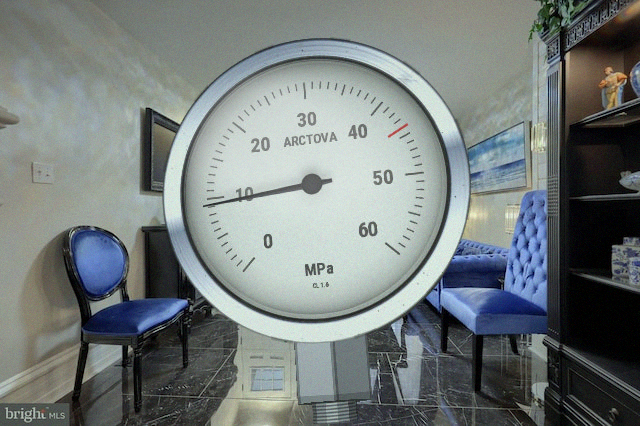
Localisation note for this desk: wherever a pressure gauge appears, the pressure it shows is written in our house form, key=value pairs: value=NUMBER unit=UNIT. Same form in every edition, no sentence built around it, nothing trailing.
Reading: value=9 unit=MPa
